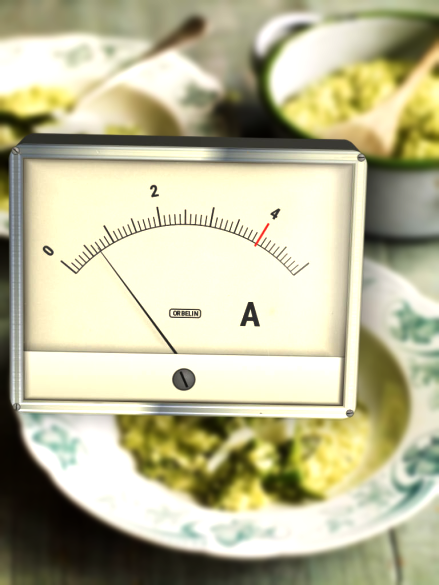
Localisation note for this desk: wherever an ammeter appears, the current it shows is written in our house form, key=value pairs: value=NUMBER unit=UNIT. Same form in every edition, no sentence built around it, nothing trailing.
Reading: value=0.7 unit=A
